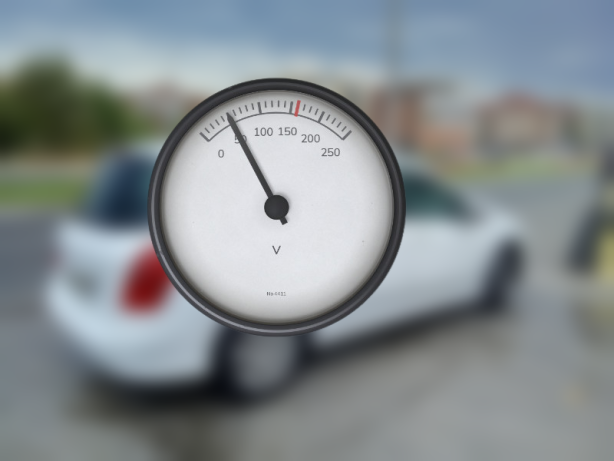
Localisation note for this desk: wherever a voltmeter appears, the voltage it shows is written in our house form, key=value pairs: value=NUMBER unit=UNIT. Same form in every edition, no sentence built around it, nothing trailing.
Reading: value=50 unit=V
